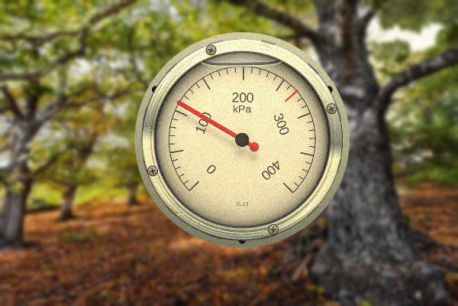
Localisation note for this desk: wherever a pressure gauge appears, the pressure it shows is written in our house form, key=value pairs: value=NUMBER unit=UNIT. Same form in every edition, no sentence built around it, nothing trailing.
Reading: value=110 unit=kPa
